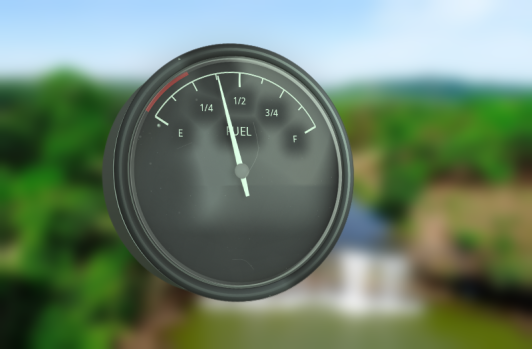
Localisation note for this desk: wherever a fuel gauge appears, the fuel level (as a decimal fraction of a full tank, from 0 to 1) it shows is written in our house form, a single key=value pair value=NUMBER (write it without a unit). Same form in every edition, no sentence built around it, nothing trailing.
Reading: value=0.375
